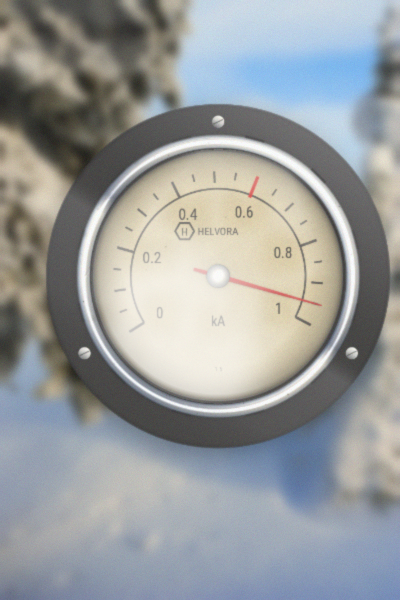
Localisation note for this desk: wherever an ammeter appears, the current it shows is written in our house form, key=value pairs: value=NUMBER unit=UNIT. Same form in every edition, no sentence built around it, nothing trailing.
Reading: value=0.95 unit=kA
